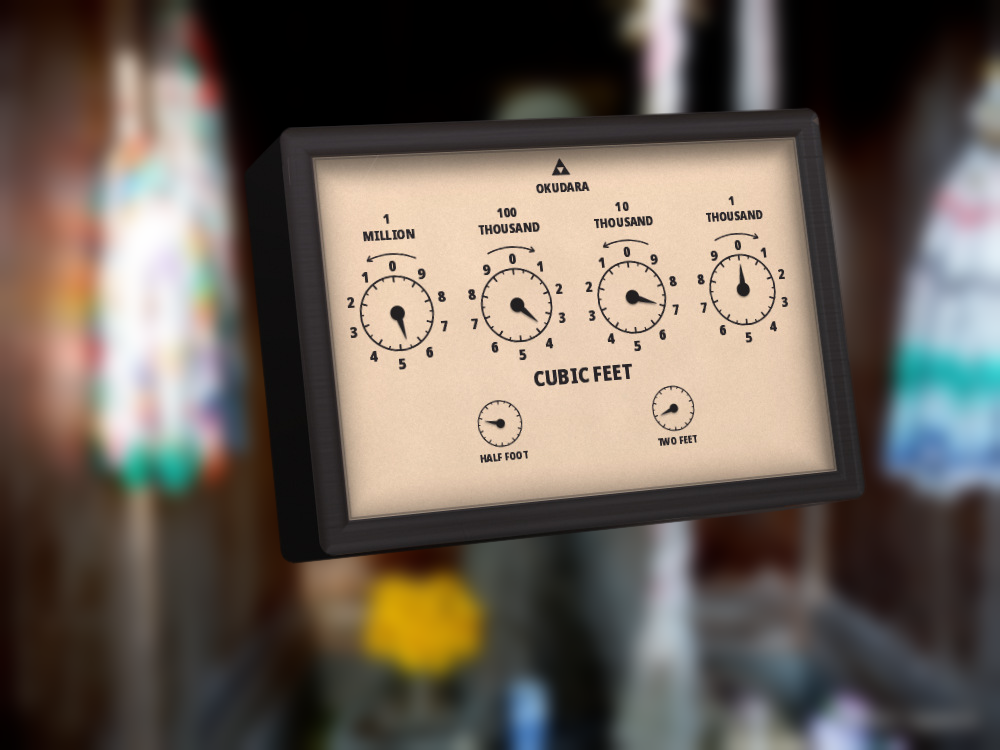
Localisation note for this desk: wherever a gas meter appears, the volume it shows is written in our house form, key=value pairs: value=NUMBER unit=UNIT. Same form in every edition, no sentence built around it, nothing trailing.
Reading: value=537000 unit=ft³
